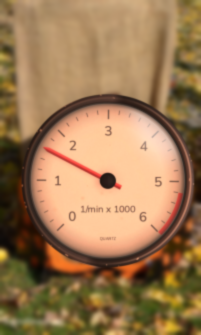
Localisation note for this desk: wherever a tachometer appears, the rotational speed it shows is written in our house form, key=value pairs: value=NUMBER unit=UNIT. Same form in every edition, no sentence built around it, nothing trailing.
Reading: value=1600 unit=rpm
